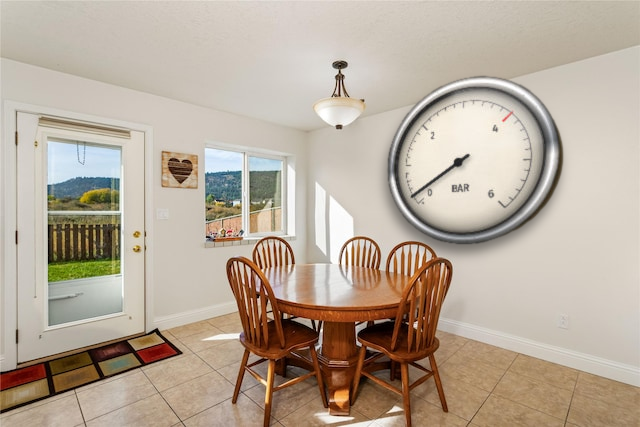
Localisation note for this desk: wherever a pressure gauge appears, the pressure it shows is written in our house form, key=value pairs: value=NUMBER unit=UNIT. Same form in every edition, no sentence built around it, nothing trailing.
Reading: value=0.2 unit=bar
